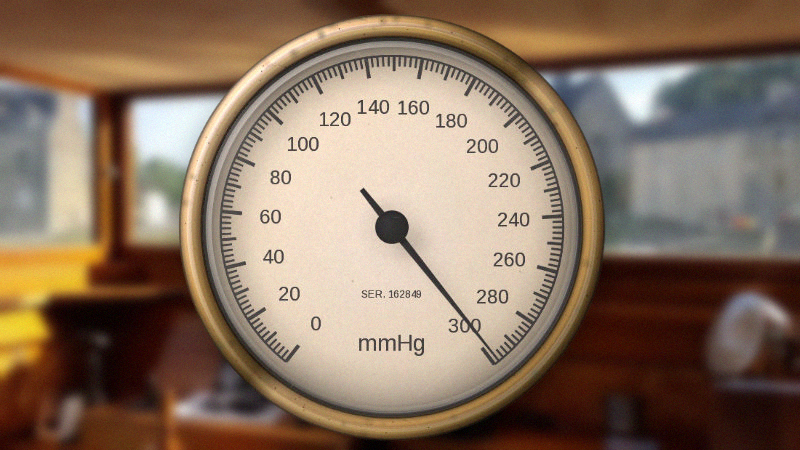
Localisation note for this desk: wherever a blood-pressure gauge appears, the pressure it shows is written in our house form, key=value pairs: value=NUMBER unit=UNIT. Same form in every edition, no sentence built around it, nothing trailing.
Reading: value=298 unit=mmHg
